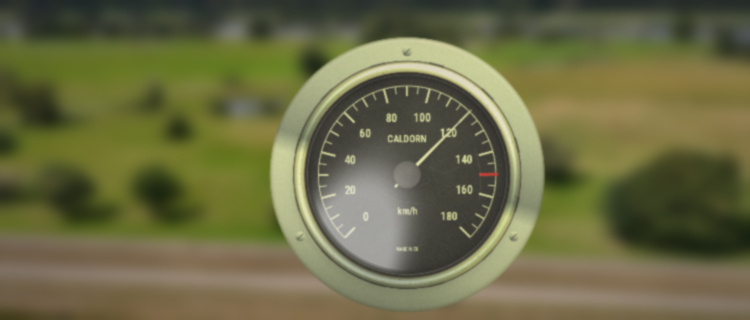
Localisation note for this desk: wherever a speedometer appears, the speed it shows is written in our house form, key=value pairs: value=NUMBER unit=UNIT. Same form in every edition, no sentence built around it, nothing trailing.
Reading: value=120 unit=km/h
